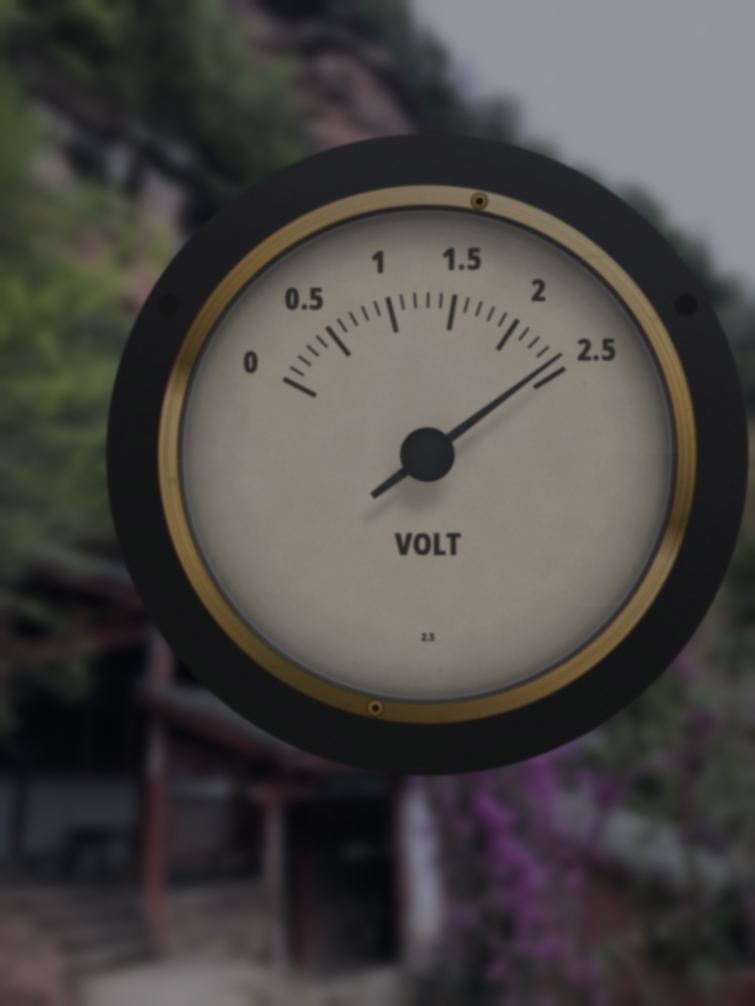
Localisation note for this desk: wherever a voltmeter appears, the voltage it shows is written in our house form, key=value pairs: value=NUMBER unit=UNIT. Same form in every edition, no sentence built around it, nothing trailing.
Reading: value=2.4 unit=V
